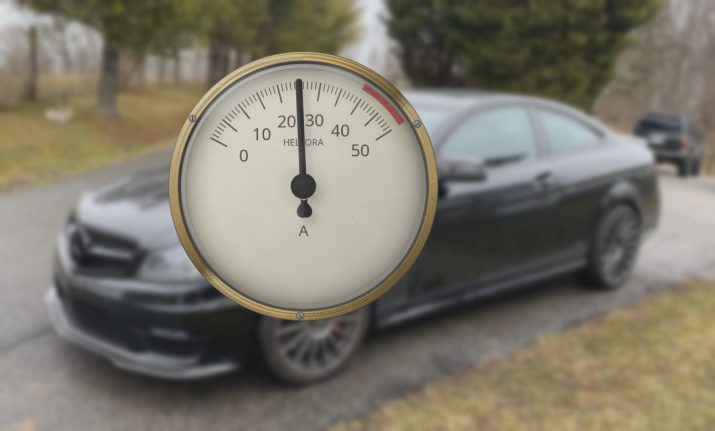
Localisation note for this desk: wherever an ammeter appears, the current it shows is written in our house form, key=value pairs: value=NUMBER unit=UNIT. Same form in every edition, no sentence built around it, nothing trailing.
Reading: value=25 unit=A
